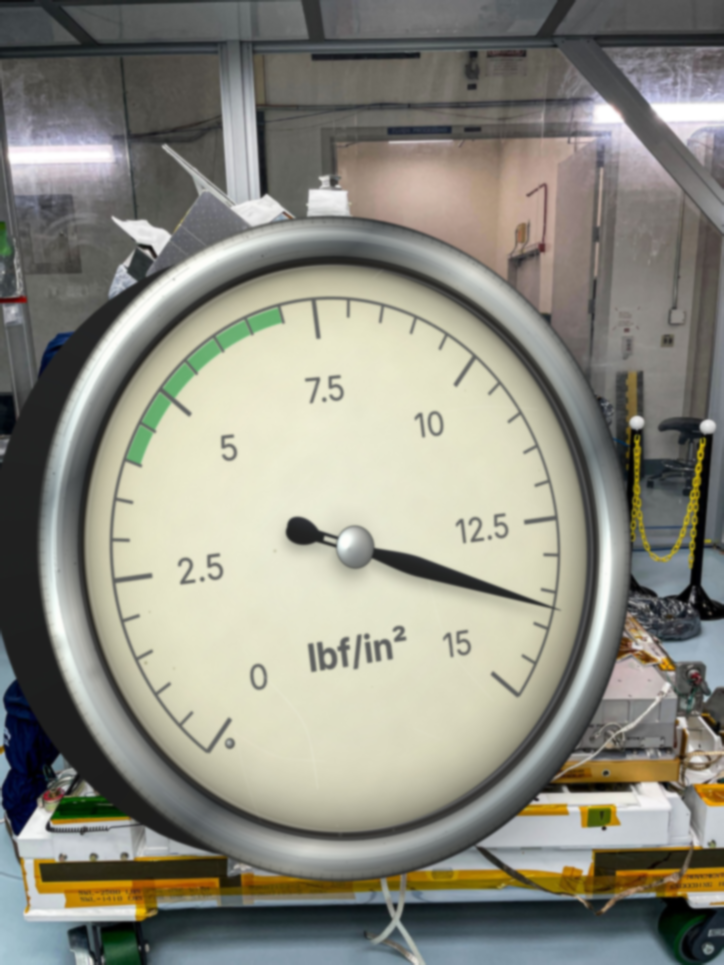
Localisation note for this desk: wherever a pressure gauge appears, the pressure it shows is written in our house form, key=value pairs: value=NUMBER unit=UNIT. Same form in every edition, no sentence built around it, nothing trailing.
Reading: value=13.75 unit=psi
